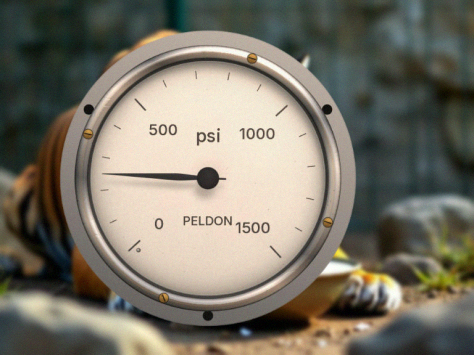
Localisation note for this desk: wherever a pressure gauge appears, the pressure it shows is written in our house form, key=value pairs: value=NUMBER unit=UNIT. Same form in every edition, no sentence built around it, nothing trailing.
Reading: value=250 unit=psi
